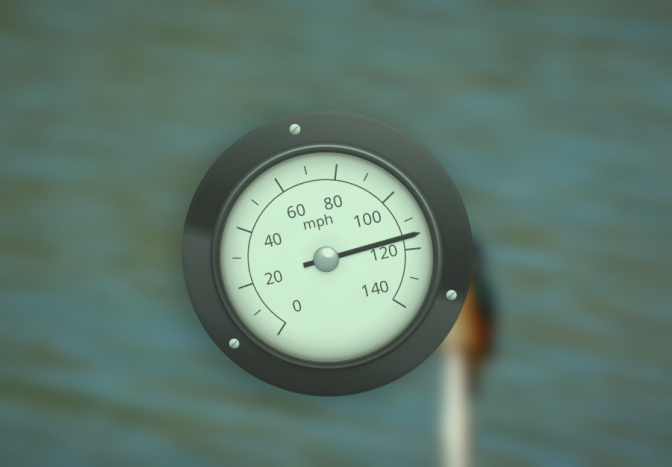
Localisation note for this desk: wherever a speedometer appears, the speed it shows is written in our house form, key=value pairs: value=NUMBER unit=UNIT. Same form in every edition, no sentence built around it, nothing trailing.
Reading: value=115 unit=mph
